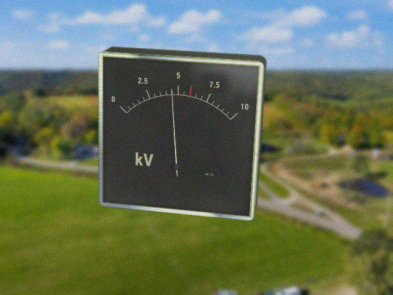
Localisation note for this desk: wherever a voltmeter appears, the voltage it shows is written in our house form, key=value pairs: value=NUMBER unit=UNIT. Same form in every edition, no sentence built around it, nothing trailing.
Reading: value=4.5 unit=kV
